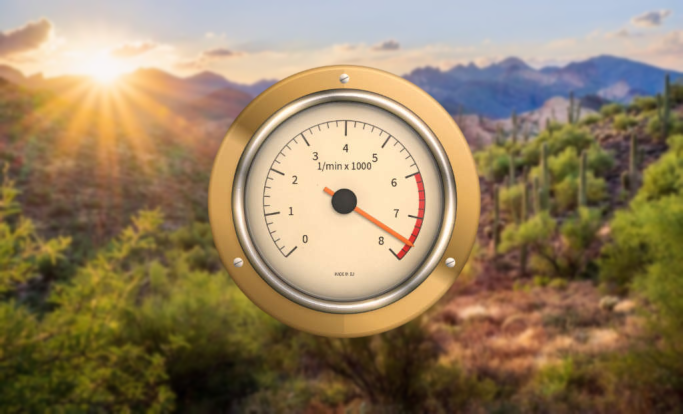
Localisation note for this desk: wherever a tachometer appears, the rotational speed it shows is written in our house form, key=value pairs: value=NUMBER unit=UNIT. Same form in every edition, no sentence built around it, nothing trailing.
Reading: value=7600 unit=rpm
